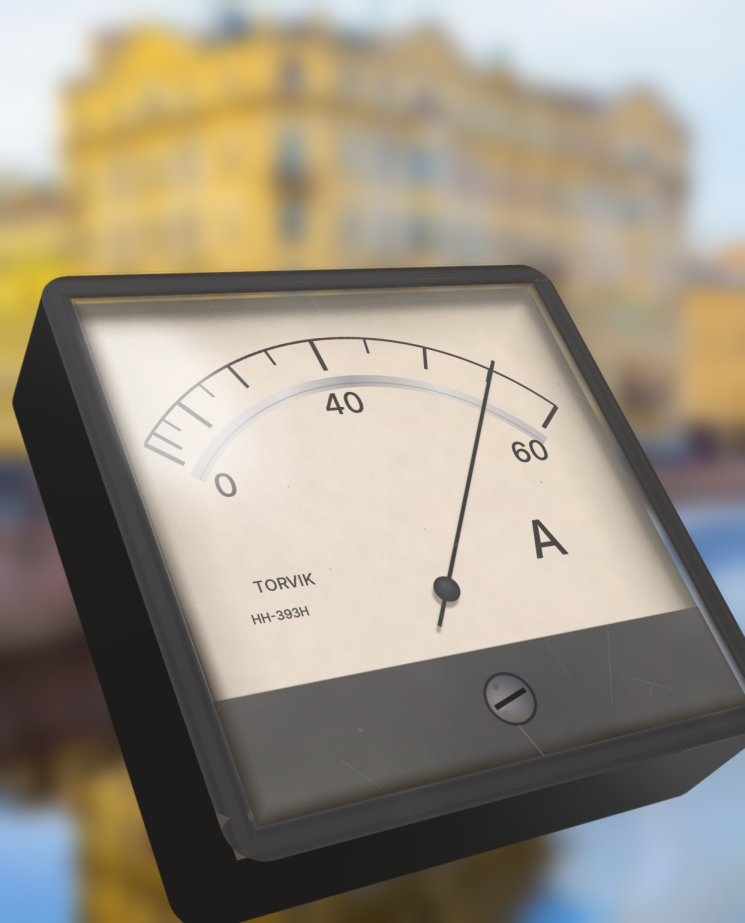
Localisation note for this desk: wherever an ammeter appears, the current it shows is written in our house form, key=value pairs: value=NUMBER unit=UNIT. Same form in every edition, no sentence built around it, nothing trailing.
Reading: value=55 unit=A
